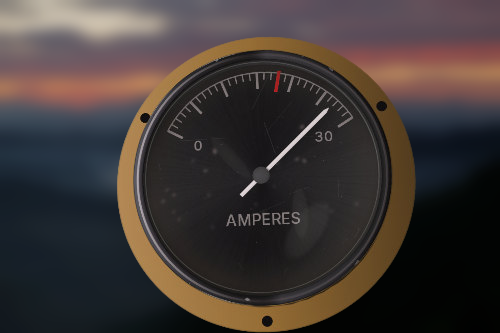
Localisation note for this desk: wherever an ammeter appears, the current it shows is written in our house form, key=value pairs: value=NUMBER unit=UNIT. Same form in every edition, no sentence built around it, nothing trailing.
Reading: value=27 unit=A
